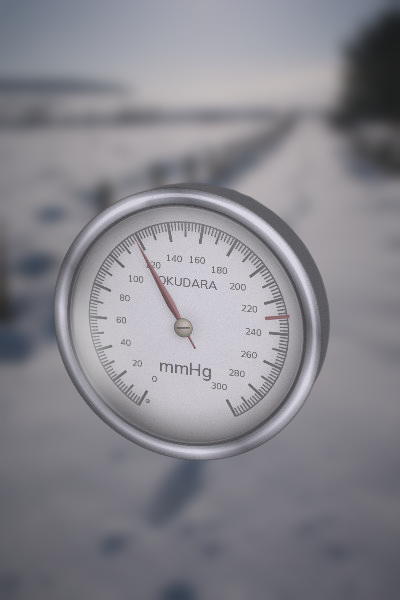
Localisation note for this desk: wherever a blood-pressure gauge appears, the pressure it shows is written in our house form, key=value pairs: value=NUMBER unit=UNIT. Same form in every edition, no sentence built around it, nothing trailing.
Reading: value=120 unit=mmHg
